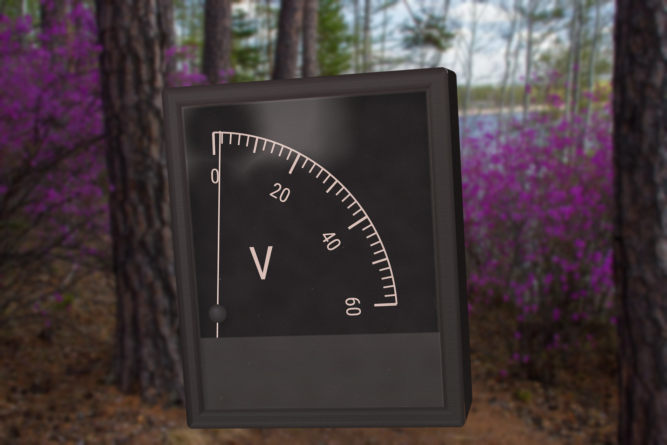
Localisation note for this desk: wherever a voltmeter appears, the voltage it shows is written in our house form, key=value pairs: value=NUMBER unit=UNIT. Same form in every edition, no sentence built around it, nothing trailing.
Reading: value=2 unit=V
